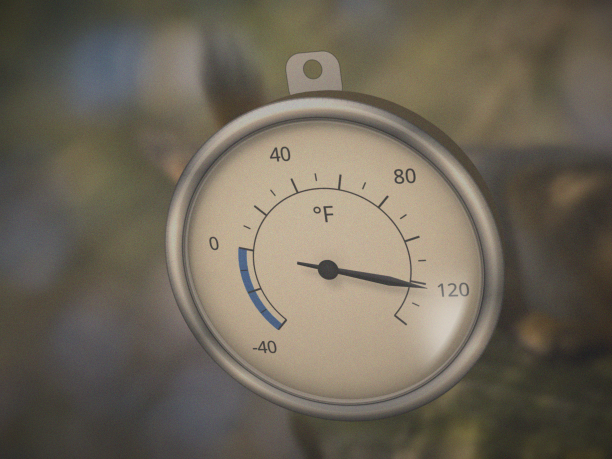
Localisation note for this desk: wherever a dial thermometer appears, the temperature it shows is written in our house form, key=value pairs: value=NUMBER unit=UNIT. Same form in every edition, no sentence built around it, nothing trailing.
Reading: value=120 unit=°F
